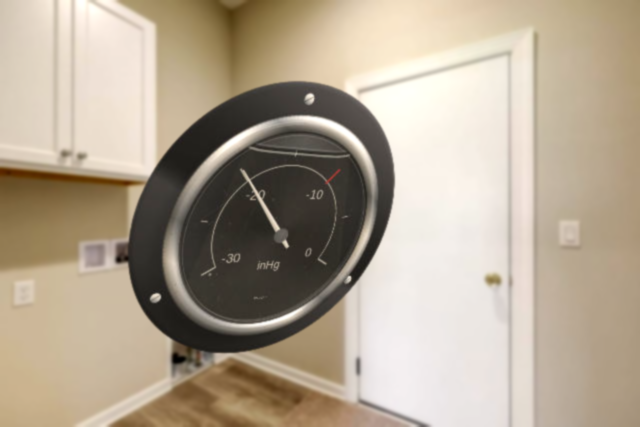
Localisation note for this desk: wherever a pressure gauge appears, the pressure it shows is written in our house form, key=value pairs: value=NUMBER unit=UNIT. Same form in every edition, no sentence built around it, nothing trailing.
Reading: value=-20 unit=inHg
